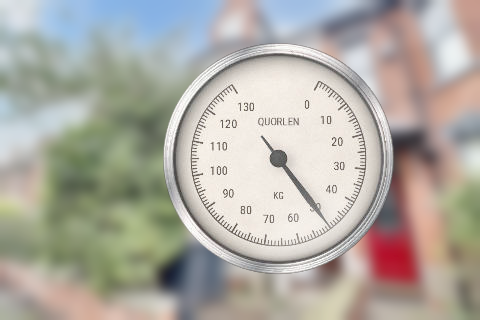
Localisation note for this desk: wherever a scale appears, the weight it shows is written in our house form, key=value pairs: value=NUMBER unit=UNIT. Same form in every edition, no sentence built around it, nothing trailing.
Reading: value=50 unit=kg
